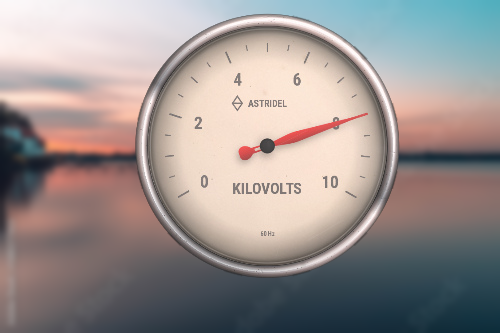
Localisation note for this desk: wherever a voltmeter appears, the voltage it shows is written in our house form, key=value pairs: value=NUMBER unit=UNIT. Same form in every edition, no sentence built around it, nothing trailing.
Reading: value=8 unit=kV
